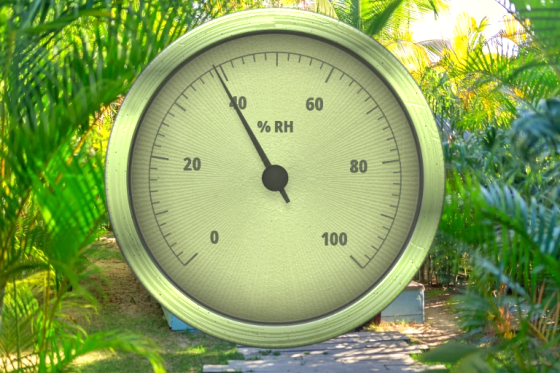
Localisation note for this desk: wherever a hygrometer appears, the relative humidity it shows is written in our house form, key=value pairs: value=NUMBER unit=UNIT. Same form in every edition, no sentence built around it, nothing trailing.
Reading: value=39 unit=%
